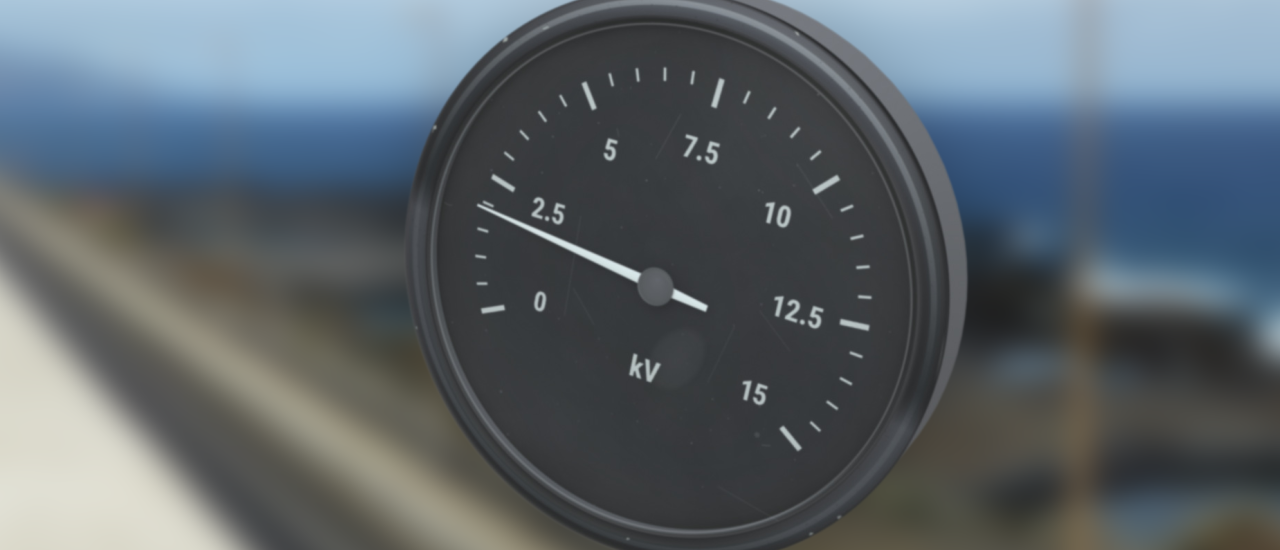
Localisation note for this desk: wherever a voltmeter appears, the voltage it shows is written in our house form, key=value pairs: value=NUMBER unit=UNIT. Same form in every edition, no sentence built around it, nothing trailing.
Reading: value=2 unit=kV
